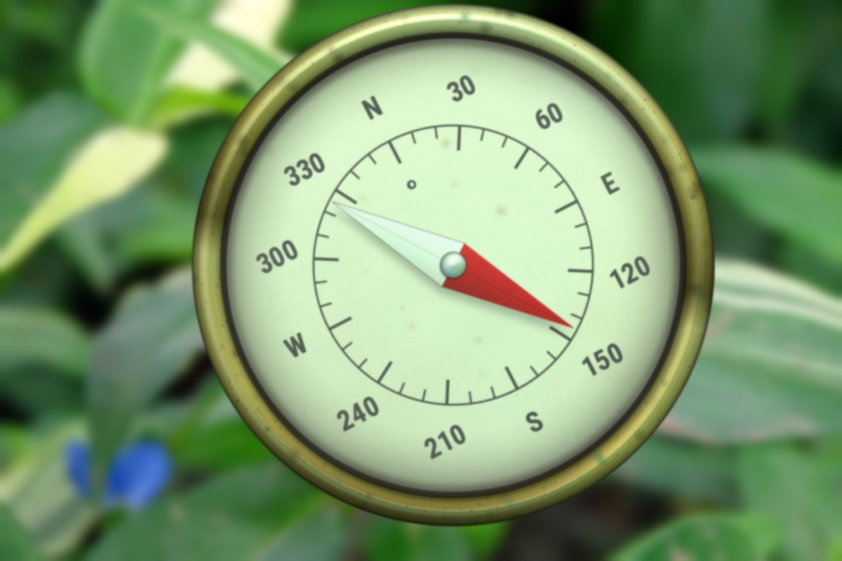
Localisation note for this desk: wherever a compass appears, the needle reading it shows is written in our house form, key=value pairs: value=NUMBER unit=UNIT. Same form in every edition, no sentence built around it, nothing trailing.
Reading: value=145 unit=°
